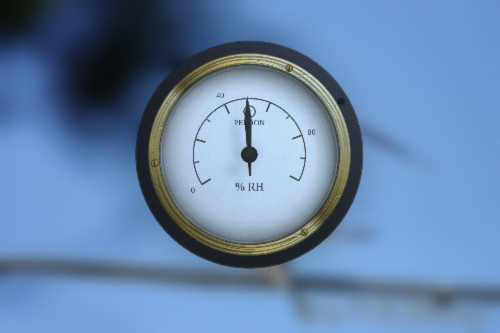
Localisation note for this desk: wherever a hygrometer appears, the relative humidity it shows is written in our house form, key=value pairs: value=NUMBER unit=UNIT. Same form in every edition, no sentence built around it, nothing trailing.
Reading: value=50 unit=%
